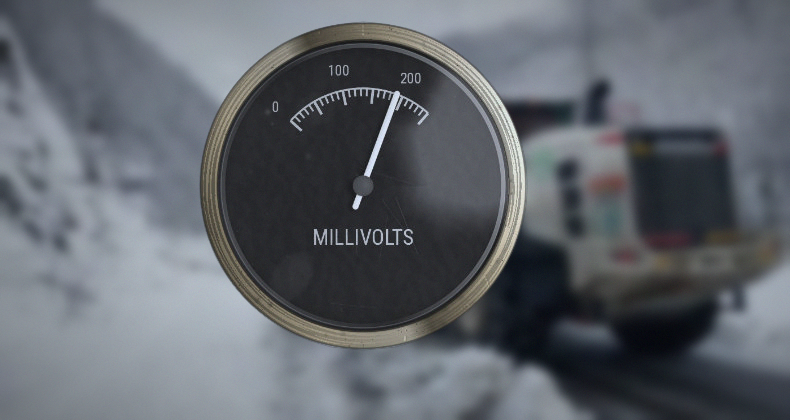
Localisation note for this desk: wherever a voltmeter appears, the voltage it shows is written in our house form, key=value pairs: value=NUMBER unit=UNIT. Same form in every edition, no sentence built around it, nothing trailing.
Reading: value=190 unit=mV
